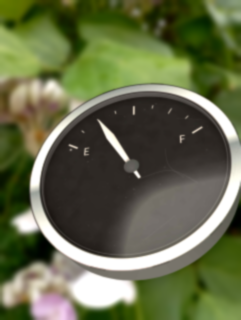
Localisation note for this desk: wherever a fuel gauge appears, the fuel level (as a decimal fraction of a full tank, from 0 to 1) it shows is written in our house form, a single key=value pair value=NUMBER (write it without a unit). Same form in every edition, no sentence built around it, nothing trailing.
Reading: value=0.25
